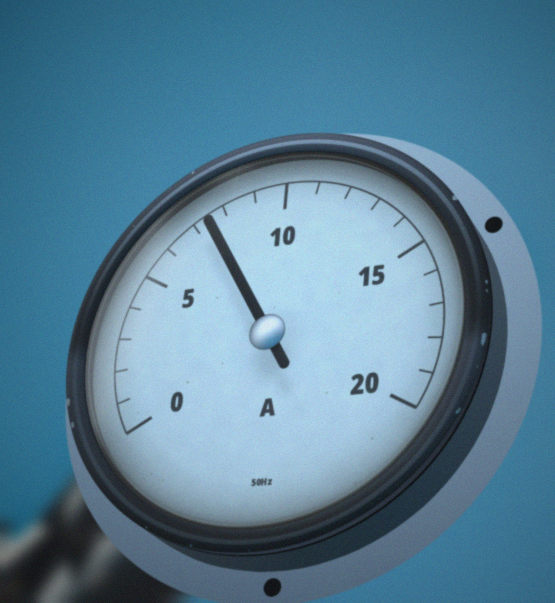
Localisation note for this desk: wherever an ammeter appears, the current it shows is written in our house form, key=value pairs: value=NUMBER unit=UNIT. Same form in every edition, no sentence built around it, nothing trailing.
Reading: value=7.5 unit=A
